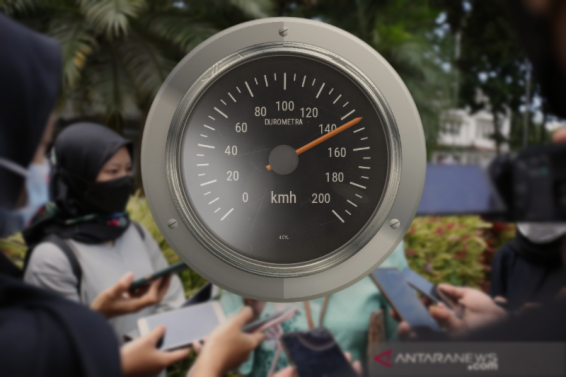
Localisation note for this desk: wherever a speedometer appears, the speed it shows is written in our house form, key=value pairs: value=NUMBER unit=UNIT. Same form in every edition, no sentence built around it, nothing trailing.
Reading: value=145 unit=km/h
